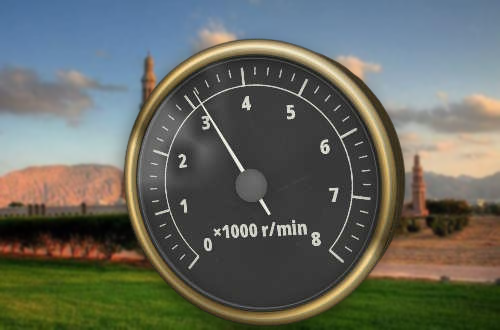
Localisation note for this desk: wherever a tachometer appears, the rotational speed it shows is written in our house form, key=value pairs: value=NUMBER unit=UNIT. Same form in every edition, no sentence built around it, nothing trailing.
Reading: value=3200 unit=rpm
